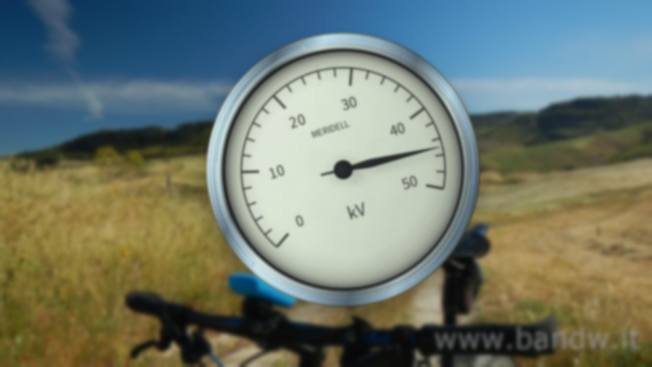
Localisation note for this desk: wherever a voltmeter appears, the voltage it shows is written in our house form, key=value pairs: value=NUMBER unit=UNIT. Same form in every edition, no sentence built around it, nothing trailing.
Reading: value=45 unit=kV
